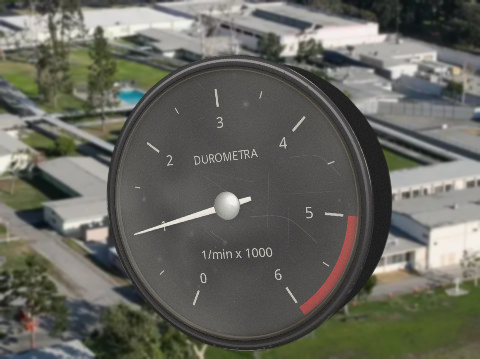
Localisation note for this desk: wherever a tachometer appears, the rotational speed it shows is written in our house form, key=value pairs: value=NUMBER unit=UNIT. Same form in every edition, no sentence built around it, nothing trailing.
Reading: value=1000 unit=rpm
